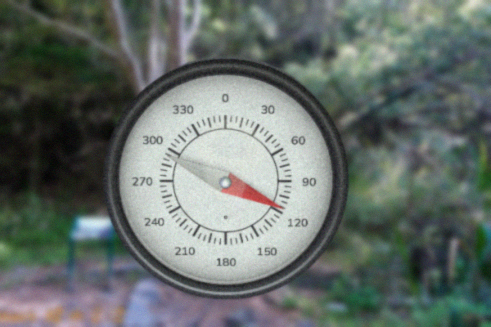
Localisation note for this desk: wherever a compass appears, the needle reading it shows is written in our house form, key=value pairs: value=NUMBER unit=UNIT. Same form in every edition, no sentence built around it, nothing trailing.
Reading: value=115 unit=°
